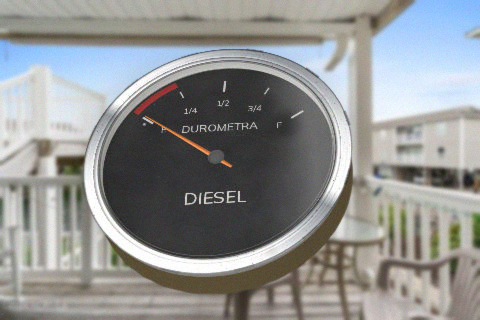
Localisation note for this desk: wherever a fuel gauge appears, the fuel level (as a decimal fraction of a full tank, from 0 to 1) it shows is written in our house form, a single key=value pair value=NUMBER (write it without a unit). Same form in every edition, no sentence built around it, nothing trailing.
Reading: value=0
